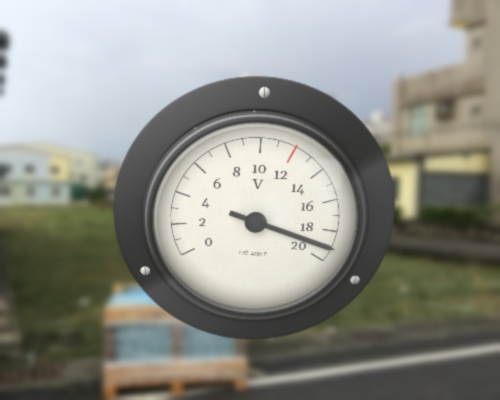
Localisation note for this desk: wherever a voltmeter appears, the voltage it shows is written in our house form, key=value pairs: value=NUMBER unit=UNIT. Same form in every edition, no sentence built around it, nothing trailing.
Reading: value=19 unit=V
